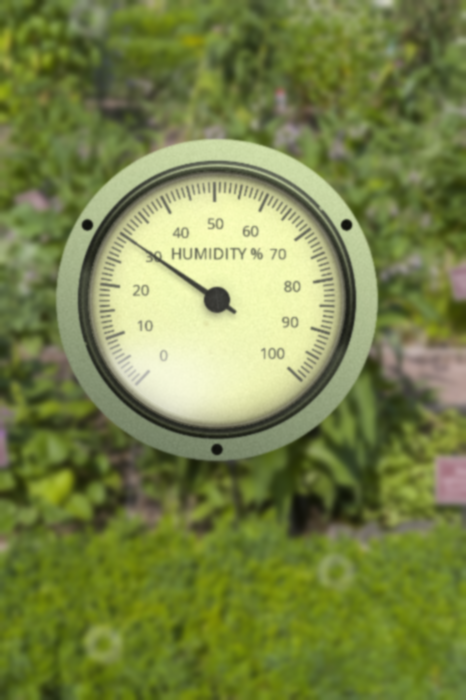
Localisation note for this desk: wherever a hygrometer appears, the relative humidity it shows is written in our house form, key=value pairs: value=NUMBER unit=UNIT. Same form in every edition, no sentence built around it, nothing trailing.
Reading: value=30 unit=%
